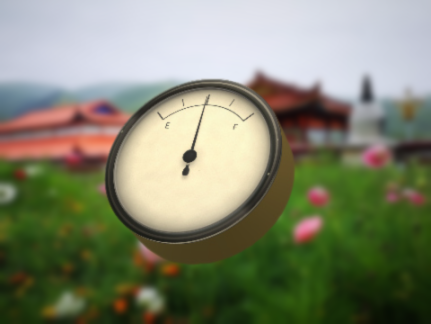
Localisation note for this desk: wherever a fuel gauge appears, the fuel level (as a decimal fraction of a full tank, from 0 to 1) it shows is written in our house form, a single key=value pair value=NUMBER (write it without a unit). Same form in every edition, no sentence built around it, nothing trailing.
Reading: value=0.5
